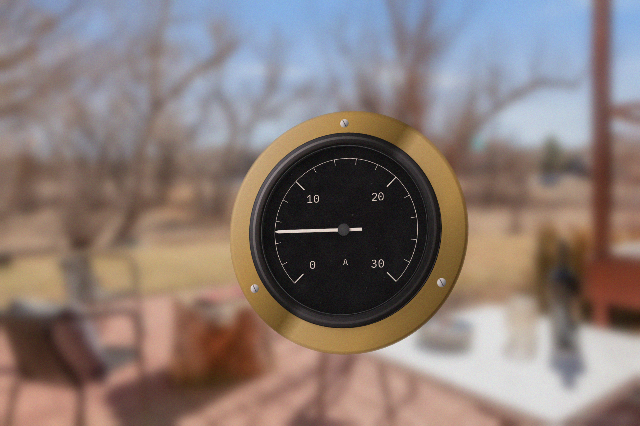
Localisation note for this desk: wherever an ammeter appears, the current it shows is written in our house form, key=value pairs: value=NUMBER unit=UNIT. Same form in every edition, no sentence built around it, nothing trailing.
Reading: value=5 unit=A
